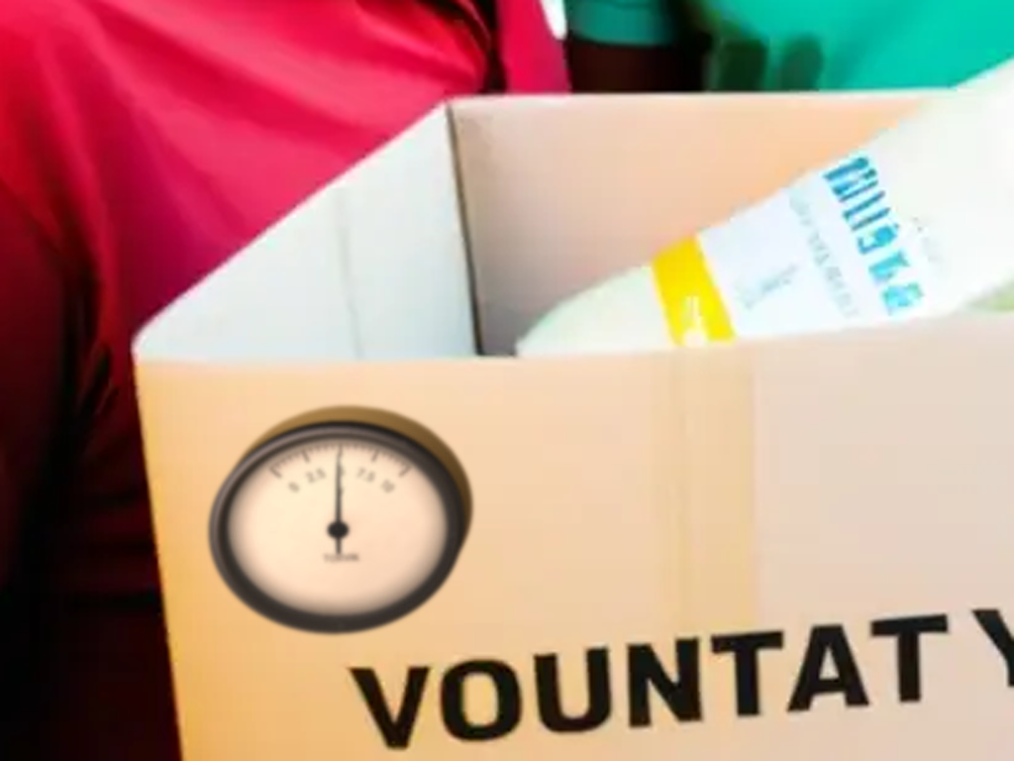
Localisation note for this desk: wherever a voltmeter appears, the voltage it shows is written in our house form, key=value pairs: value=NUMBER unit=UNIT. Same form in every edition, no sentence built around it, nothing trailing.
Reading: value=5 unit=V
